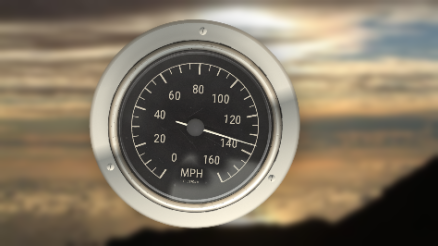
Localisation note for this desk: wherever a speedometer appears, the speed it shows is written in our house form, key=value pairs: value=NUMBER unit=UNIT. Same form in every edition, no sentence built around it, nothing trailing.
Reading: value=135 unit=mph
